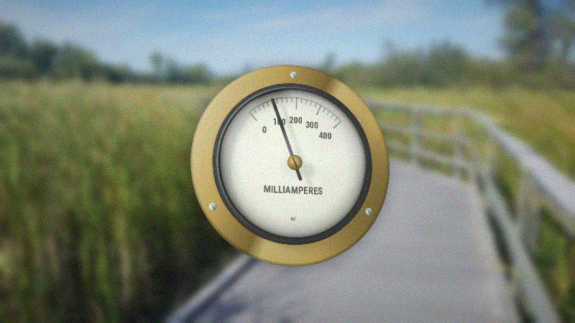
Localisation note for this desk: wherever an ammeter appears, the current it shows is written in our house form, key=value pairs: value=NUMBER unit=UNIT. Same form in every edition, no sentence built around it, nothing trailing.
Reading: value=100 unit=mA
